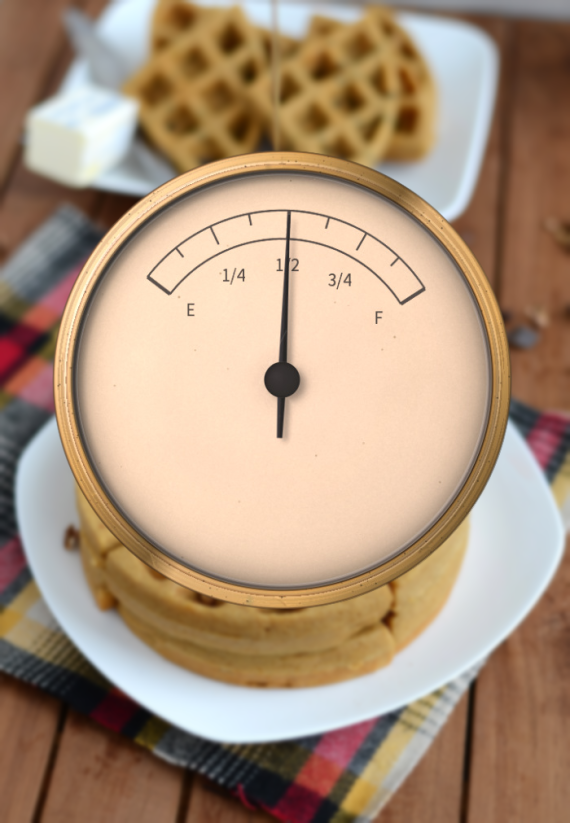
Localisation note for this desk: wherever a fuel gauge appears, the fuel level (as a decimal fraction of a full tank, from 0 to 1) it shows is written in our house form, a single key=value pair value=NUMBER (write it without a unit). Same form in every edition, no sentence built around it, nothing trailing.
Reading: value=0.5
